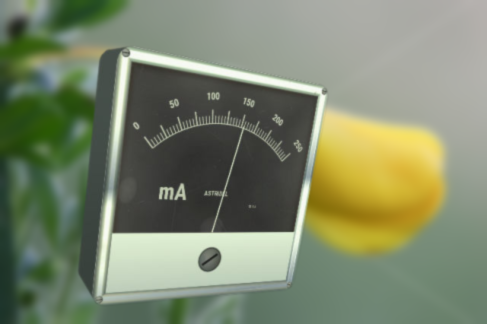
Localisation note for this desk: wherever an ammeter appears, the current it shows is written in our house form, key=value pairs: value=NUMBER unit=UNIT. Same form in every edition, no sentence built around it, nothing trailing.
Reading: value=150 unit=mA
